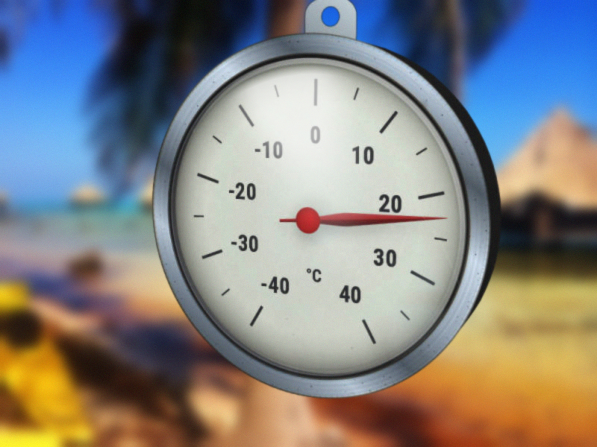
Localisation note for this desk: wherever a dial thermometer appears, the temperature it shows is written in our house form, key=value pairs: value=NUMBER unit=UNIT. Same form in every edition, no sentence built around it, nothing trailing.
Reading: value=22.5 unit=°C
